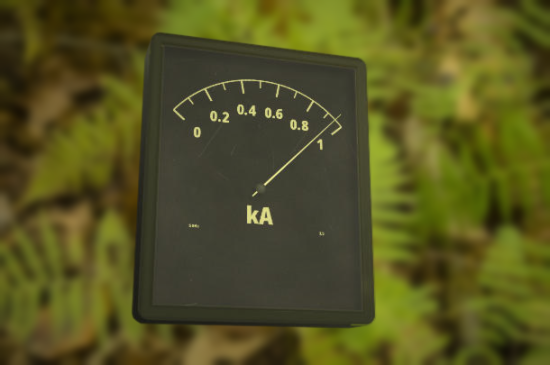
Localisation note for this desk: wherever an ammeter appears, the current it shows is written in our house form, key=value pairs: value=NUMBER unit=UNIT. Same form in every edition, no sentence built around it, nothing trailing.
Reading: value=0.95 unit=kA
